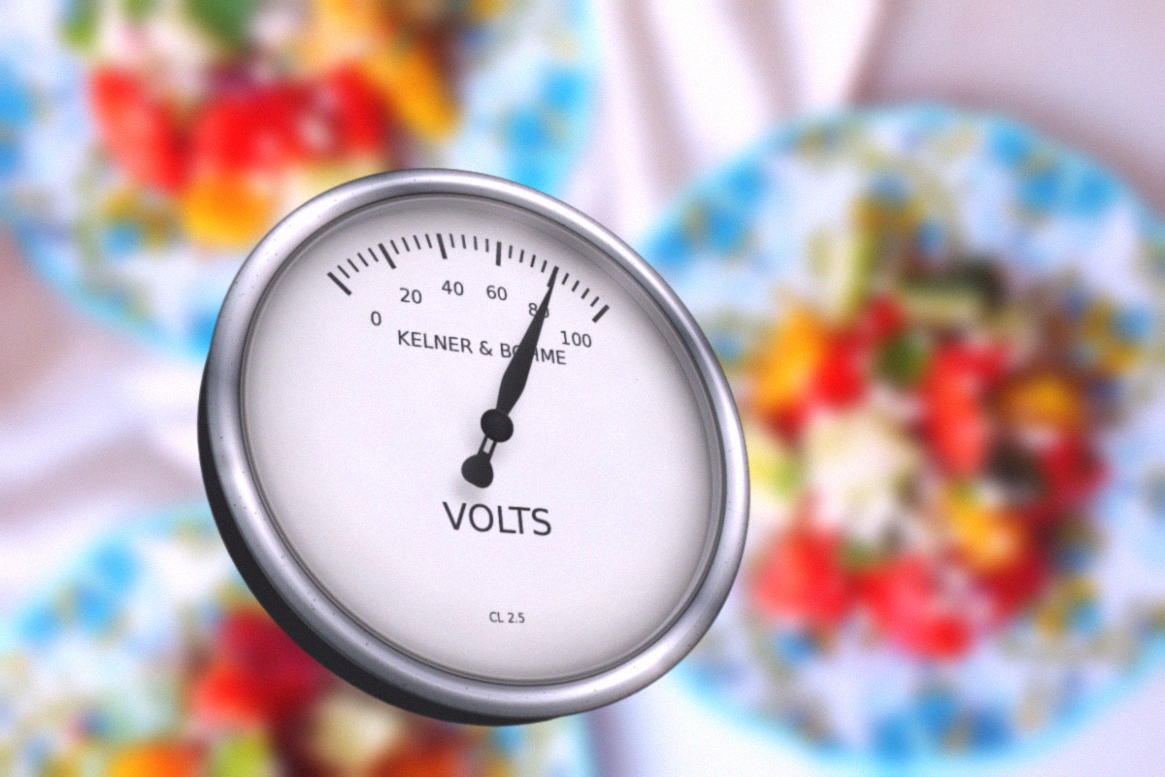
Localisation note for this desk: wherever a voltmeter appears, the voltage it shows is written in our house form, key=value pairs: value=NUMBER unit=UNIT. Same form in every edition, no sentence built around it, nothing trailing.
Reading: value=80 unit=V
